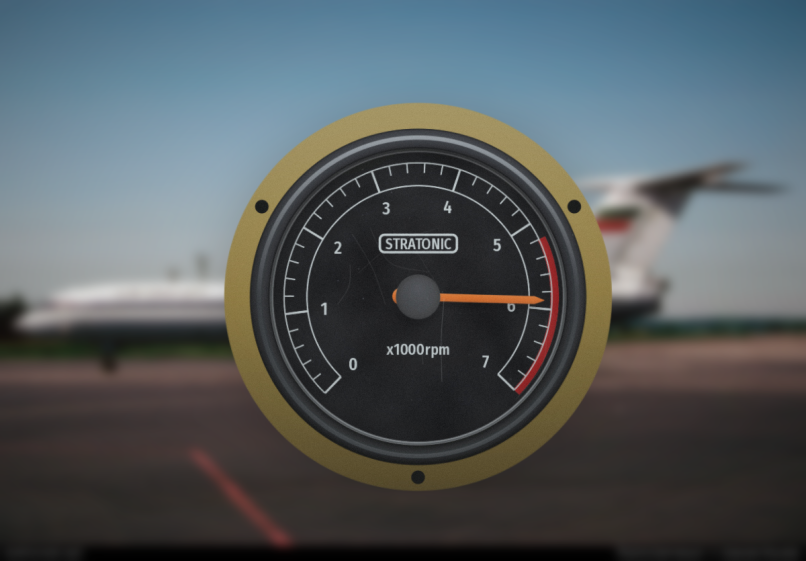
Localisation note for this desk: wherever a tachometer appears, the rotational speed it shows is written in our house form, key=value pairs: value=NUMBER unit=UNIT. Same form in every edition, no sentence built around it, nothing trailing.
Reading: value=5900 unit=rpm
